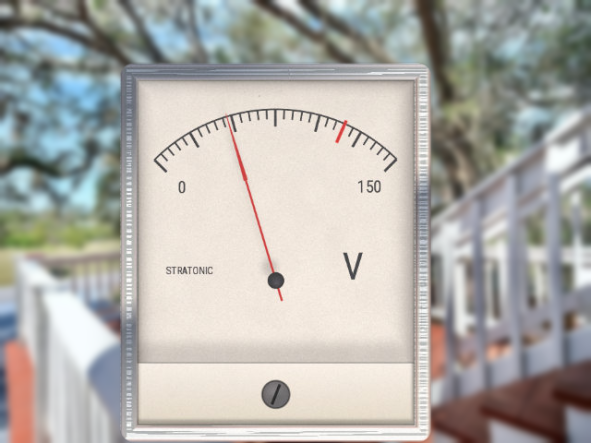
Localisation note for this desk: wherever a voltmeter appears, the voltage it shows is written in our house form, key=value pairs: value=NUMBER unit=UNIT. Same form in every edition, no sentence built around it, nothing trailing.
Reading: value=47.5 unit=V
